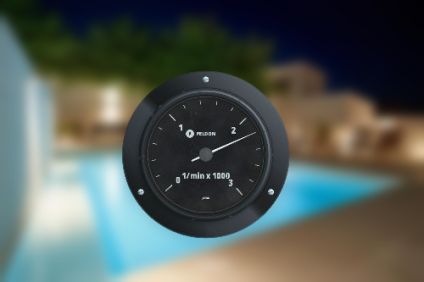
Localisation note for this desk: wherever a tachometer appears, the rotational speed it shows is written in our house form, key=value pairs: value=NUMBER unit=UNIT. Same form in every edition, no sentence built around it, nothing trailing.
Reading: value=2200 unit=rpm
